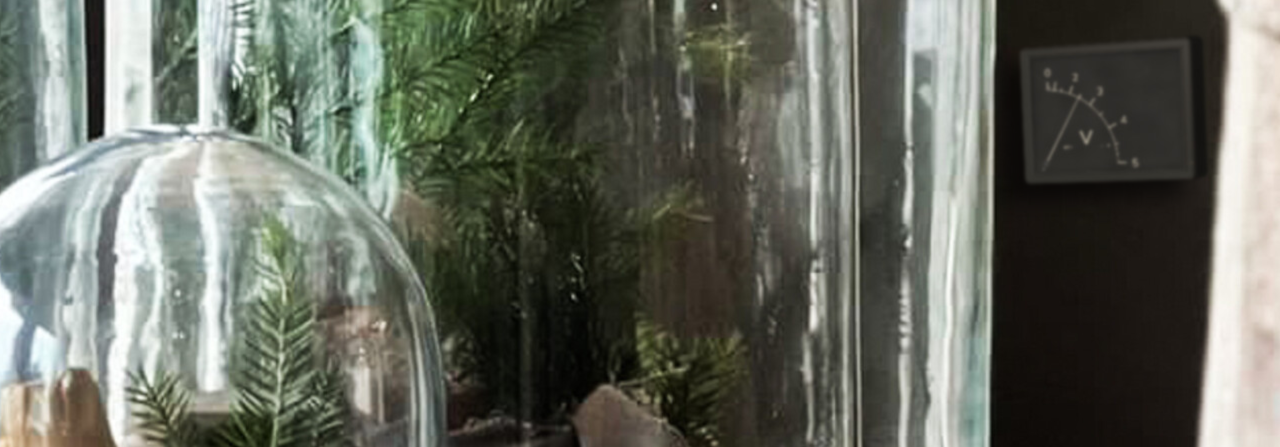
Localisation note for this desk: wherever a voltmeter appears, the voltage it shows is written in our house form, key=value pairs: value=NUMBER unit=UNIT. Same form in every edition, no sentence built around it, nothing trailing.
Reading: value=2.5 unit=V
